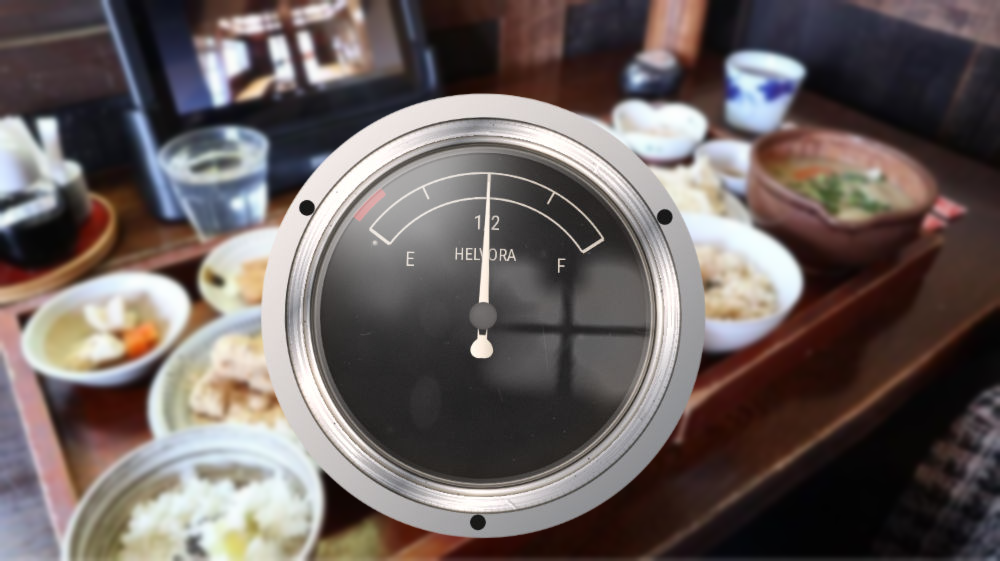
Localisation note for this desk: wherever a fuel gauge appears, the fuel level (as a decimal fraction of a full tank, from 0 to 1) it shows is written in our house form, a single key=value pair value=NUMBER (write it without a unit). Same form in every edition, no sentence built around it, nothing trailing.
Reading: value=0.5
